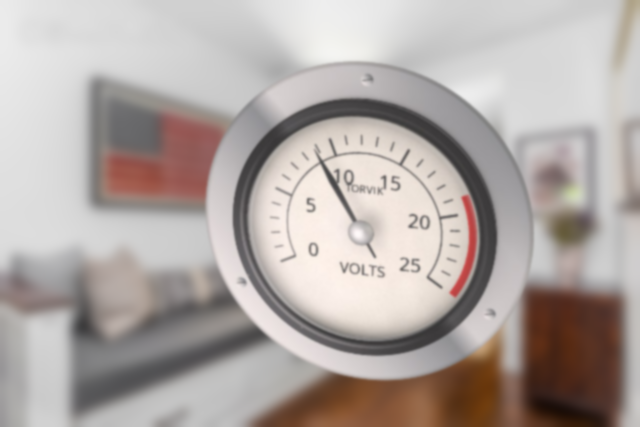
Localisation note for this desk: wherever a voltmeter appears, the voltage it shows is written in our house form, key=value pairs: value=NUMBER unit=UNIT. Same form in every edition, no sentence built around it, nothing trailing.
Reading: value=9 unit=V
